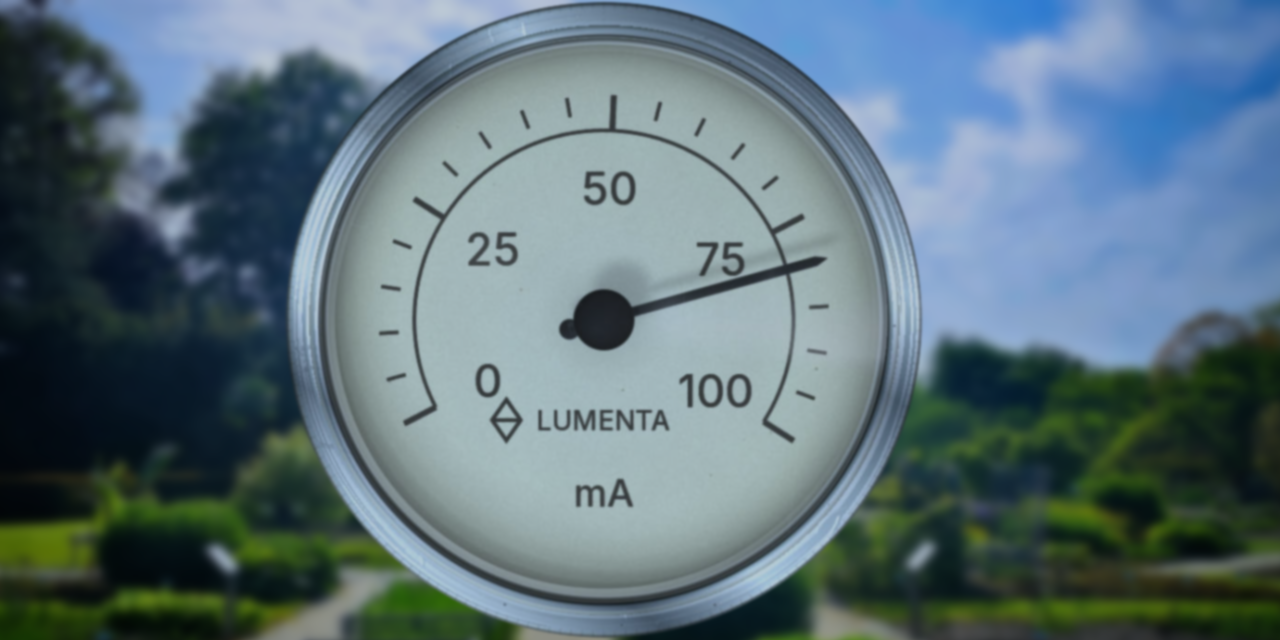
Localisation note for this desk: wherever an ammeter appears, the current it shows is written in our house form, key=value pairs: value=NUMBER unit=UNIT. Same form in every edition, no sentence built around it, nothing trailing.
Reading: value=80 unit=mA
